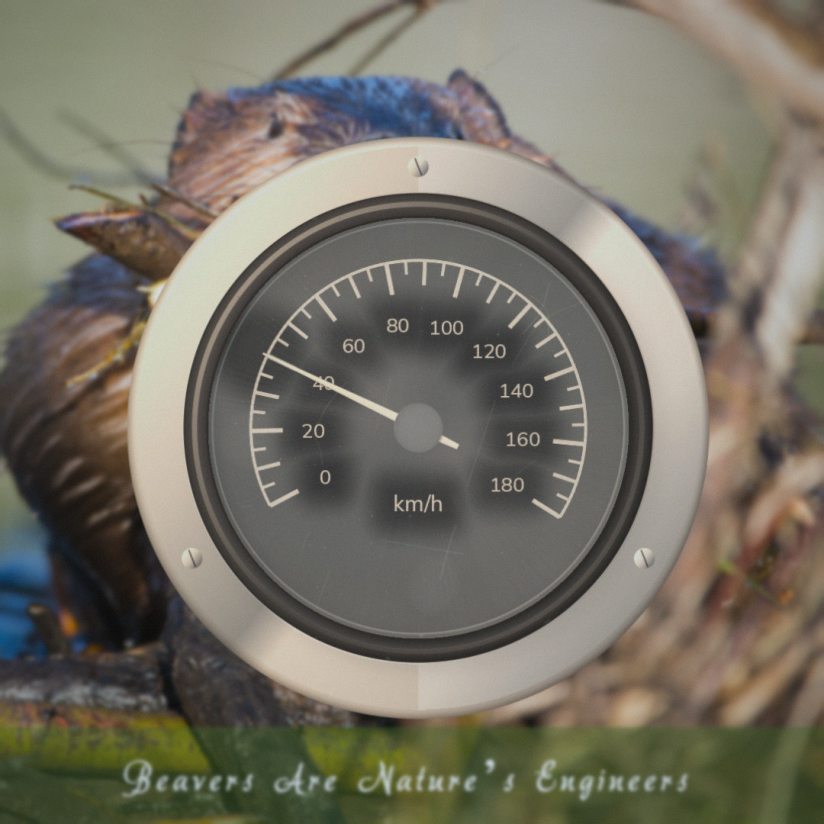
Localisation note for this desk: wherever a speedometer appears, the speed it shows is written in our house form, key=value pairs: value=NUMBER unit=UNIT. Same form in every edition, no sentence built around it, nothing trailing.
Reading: value=40 unit=km/h
